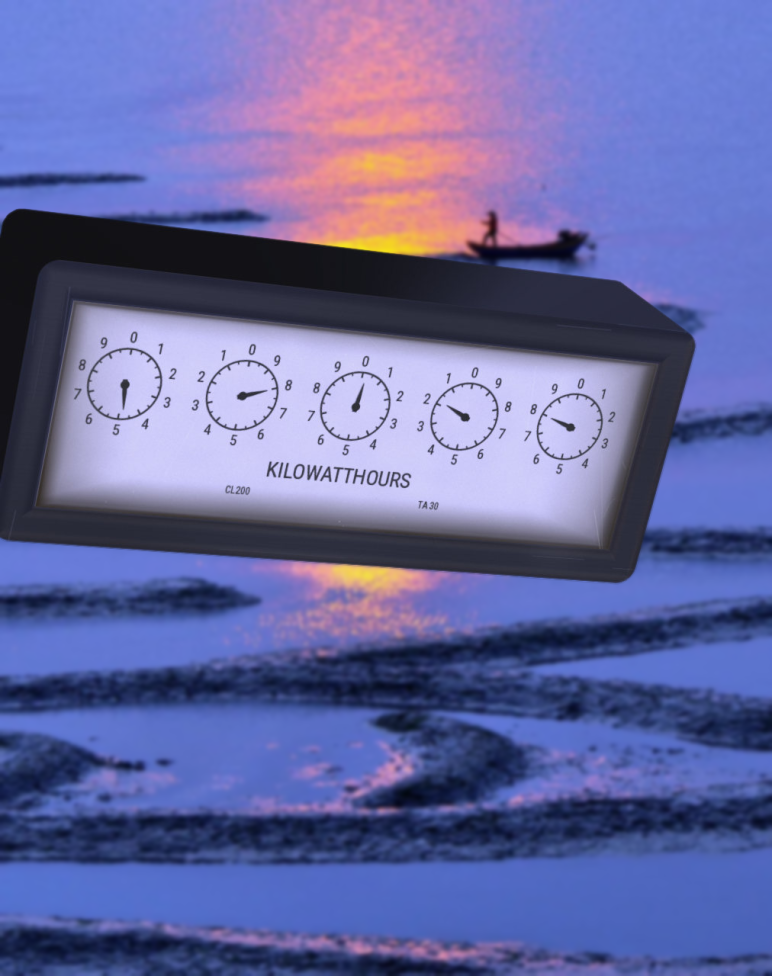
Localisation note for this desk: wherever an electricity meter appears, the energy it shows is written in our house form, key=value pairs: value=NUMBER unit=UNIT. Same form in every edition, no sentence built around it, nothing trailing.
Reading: value=48018 unit=kWh
